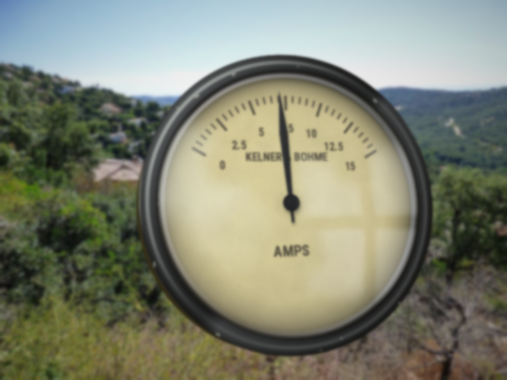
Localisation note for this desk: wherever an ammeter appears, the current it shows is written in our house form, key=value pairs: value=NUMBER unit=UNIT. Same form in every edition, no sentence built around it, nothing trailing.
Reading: value=7 unit=A
